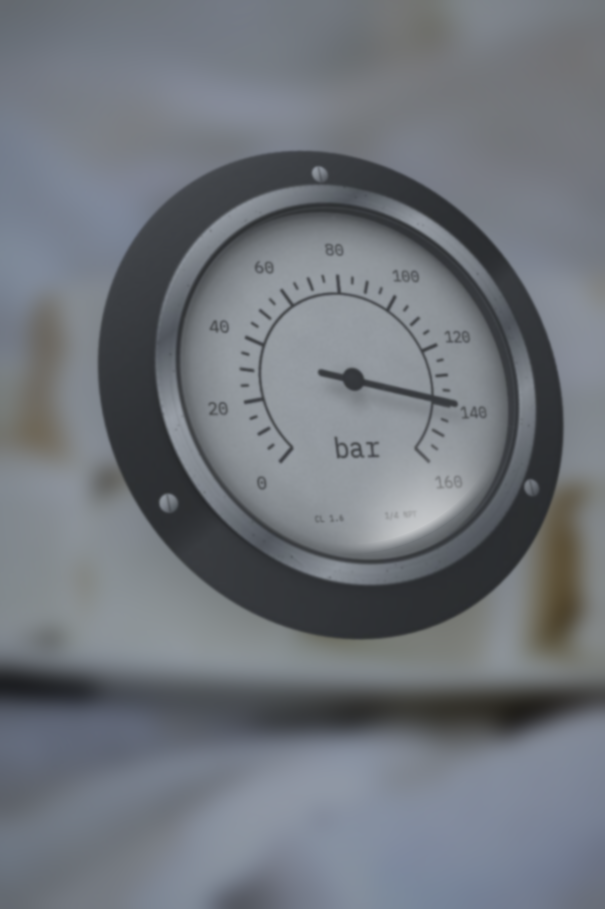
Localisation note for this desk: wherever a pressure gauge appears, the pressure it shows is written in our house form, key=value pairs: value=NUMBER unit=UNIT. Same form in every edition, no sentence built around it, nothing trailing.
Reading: value=140 unit=bar
